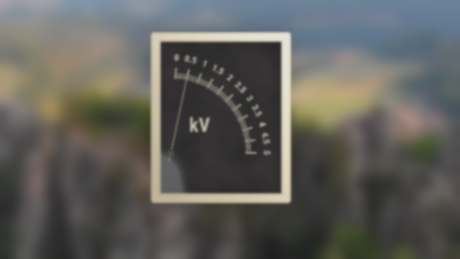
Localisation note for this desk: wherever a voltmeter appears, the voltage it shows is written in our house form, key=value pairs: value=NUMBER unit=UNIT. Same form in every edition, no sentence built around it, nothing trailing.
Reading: value=0.5 unit=kV
